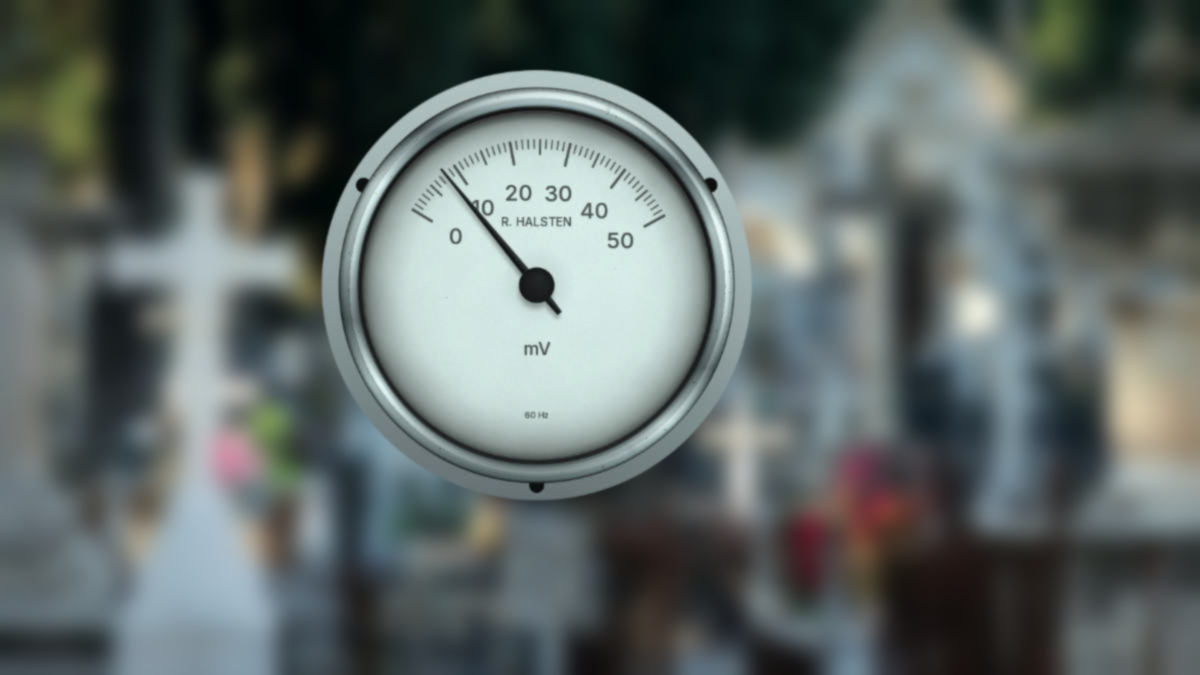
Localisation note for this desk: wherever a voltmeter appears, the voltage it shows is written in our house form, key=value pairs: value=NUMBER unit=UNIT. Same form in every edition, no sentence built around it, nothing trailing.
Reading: value=8 unit=mV
